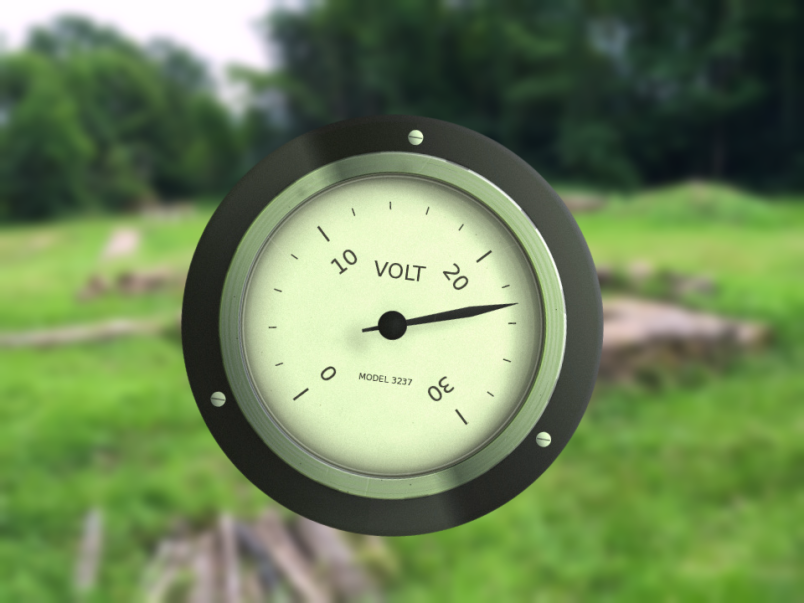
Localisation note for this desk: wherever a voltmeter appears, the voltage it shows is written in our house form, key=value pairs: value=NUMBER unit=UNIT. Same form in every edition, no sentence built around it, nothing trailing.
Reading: value=23 unit=V
